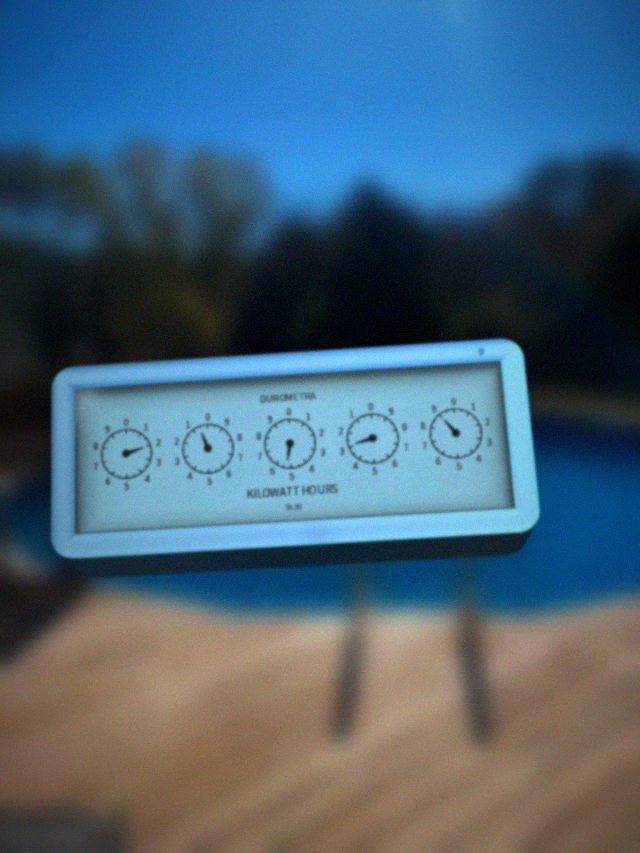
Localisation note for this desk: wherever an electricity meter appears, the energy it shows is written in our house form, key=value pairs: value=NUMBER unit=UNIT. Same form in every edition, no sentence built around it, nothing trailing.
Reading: value=20529 unit=kWh
